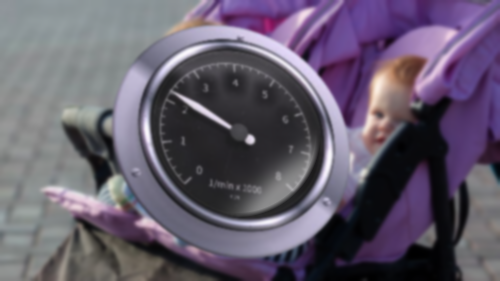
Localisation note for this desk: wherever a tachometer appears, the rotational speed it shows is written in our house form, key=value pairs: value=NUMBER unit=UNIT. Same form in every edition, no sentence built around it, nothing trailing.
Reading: value=2200 unit=rpm
